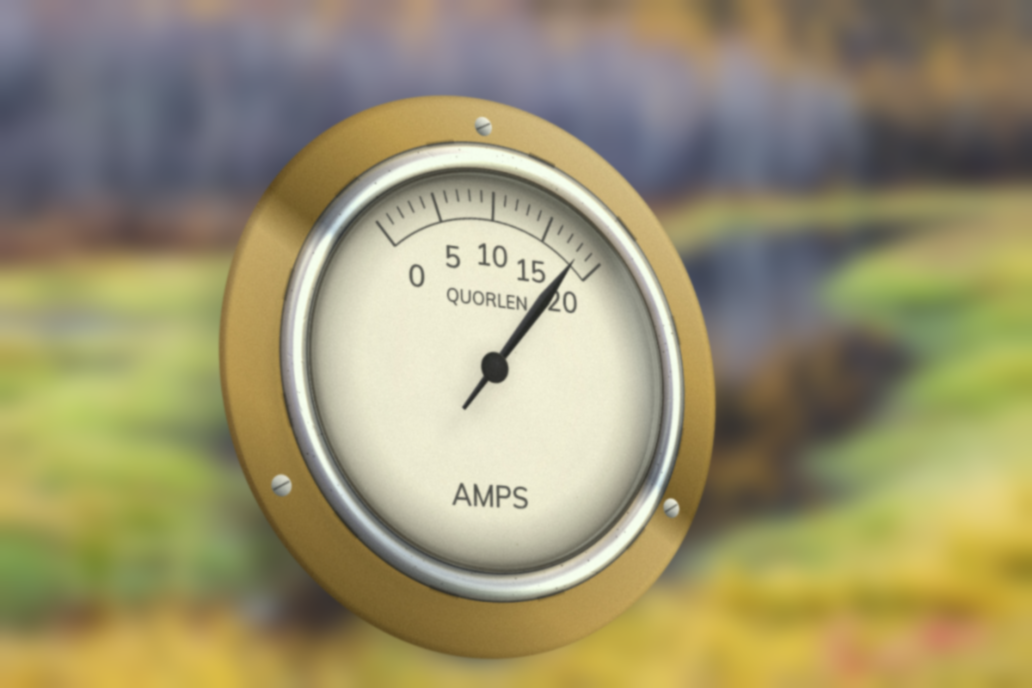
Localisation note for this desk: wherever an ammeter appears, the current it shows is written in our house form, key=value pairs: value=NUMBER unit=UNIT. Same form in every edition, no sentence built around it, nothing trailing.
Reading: value=18 unit=A
